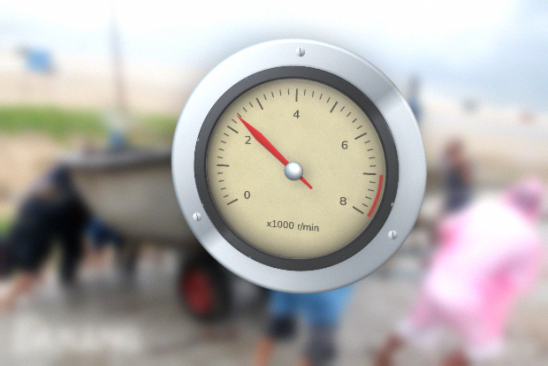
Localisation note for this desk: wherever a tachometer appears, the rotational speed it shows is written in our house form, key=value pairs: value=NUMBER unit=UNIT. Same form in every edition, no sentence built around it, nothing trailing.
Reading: value=2400 unit=rpm
